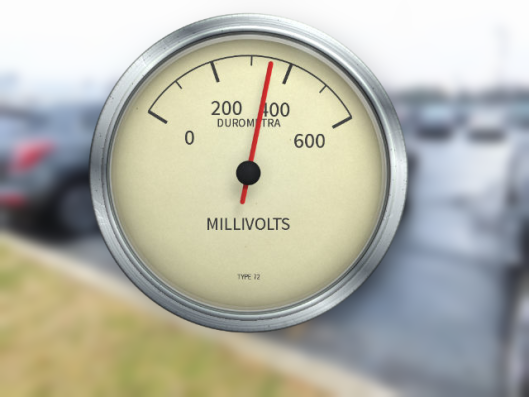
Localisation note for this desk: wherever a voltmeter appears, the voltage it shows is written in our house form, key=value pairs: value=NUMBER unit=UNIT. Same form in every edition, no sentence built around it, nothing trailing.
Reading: value=350 unit=mV
